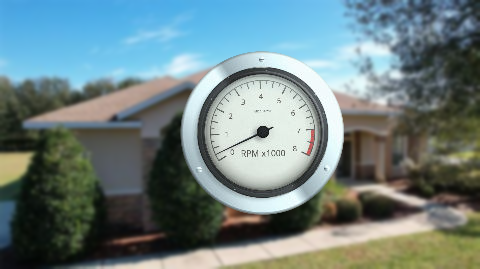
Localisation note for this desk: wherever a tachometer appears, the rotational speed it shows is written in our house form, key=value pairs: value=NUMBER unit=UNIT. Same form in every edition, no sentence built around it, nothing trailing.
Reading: value=250 unit=rpm
